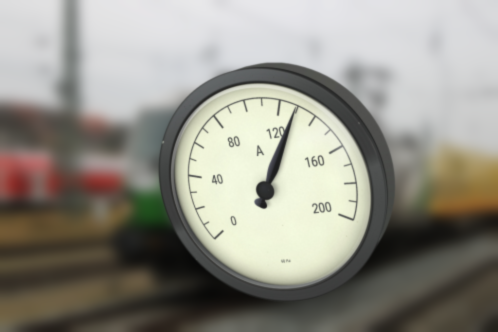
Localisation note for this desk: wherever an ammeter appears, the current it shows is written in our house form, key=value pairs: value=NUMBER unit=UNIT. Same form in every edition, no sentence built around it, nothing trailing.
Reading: value=130 unit=A
